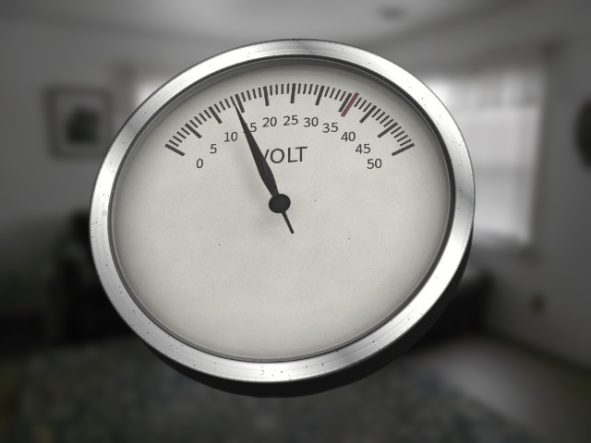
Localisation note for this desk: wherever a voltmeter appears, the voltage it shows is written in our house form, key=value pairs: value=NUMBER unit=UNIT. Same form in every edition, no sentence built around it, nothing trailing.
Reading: value=14 unit=V
